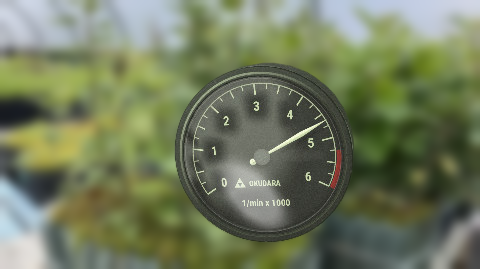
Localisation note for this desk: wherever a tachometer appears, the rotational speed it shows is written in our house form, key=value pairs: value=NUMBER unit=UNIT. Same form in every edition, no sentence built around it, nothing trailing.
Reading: value=4625 unit=rpm
